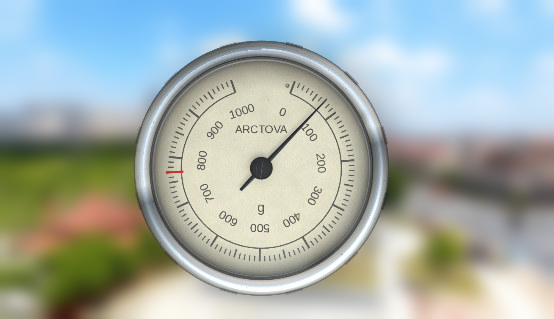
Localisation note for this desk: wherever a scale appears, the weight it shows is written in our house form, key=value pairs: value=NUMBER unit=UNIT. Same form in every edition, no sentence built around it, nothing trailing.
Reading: value=70 unit=g
